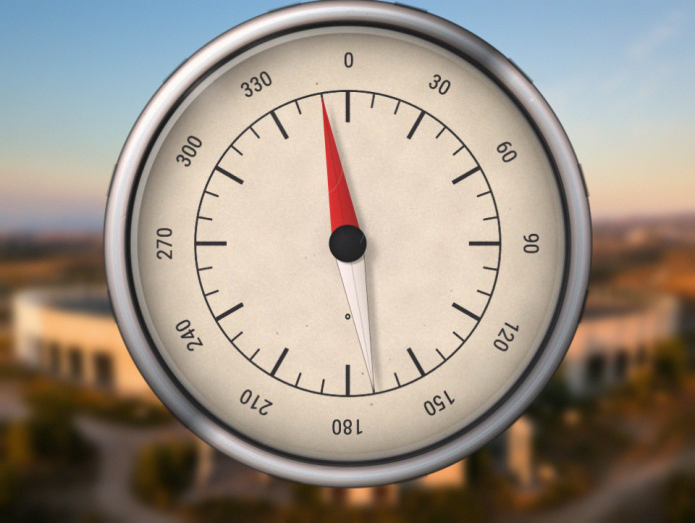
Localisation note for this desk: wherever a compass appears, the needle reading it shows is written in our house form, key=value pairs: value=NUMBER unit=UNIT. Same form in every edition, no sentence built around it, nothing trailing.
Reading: value=350 unit=°
